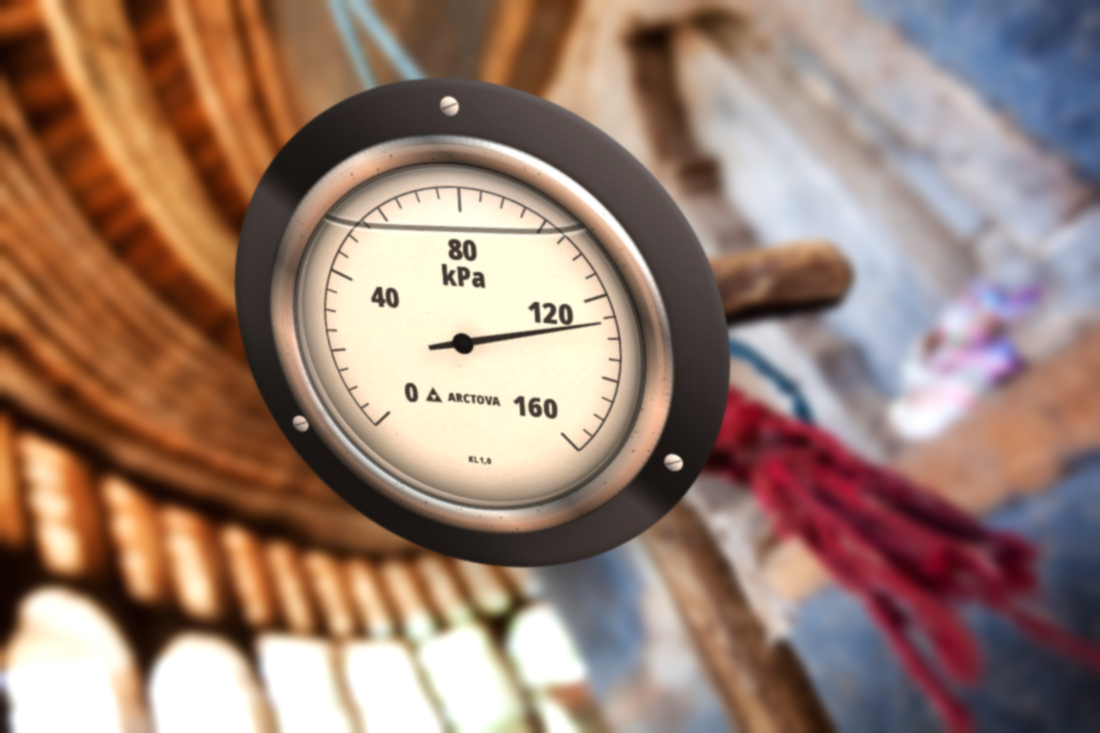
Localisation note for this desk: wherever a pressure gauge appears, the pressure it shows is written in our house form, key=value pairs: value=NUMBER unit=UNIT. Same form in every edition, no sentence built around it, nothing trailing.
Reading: value=125 unit=kPa
